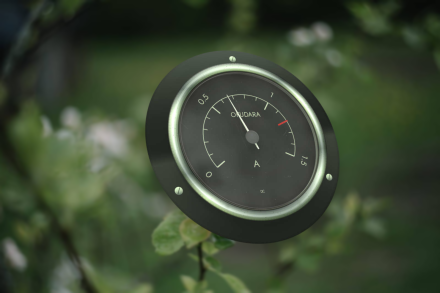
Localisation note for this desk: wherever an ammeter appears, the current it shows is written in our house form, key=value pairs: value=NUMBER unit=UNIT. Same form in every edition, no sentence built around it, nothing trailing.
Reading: value=0.65 unit=A
